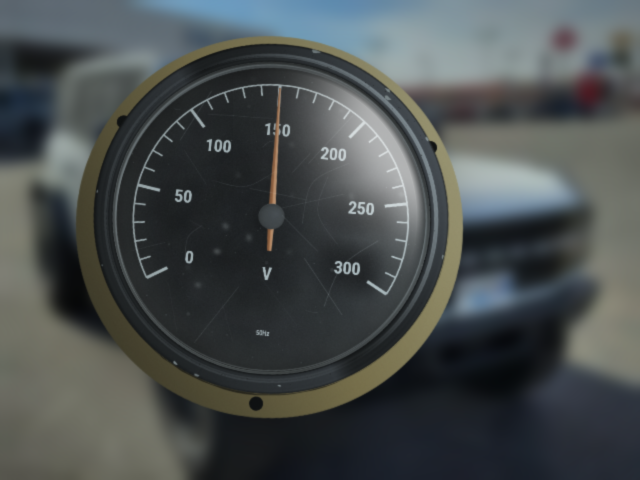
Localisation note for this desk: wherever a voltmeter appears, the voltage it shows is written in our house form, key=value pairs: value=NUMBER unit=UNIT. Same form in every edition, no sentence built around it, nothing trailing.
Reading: value=150 unit=V
